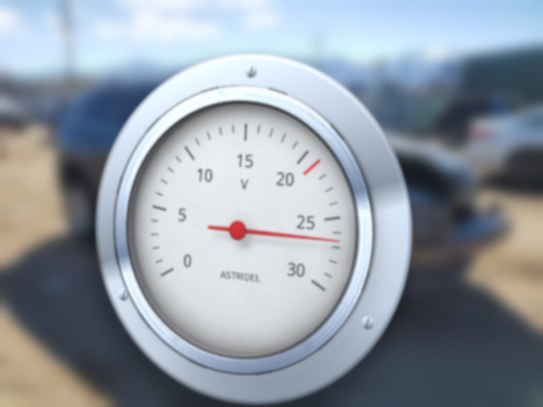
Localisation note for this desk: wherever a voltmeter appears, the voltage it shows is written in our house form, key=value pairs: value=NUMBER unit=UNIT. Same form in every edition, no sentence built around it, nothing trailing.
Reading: value=26.5 unit=V
